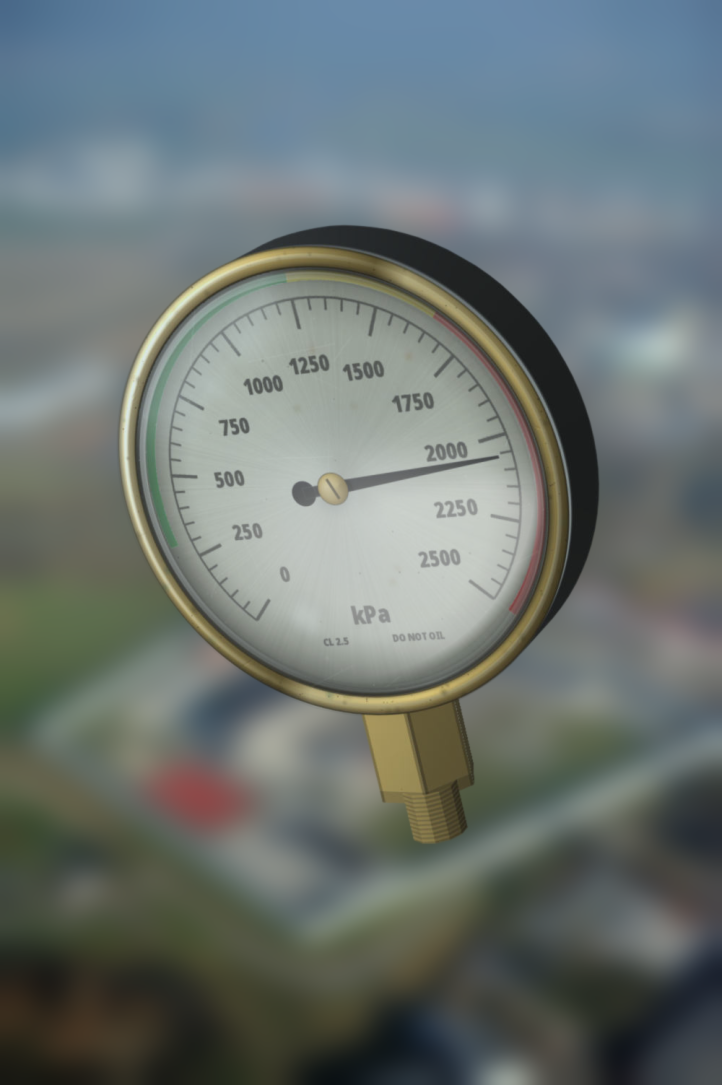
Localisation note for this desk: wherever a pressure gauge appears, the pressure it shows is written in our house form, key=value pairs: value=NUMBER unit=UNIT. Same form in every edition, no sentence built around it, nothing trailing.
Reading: value=2050 unit=kPa
